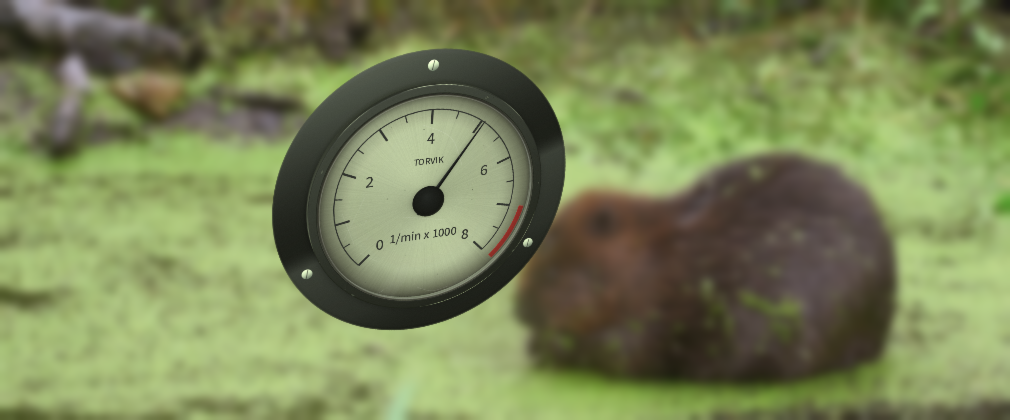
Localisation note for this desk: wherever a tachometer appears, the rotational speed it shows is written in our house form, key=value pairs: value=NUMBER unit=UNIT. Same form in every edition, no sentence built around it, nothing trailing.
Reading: value=5000 unit=rpm
